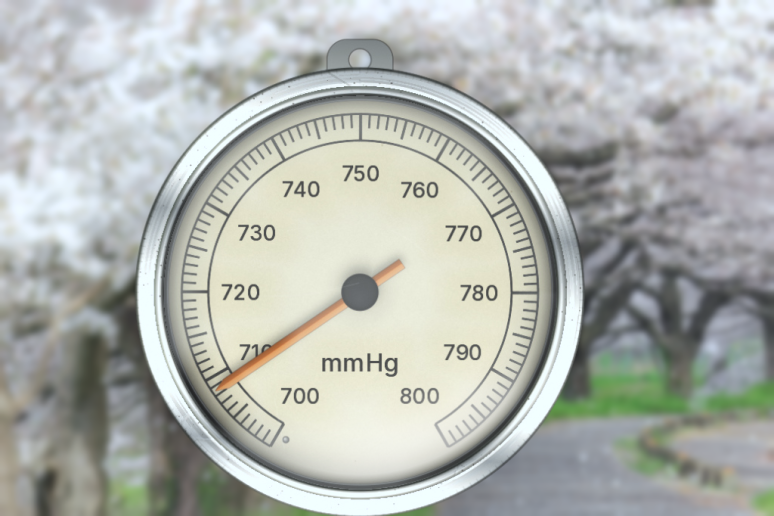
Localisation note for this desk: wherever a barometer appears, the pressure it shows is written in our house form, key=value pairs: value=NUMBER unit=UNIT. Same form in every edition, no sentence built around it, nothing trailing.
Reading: value=708.5 unit=mmHg
